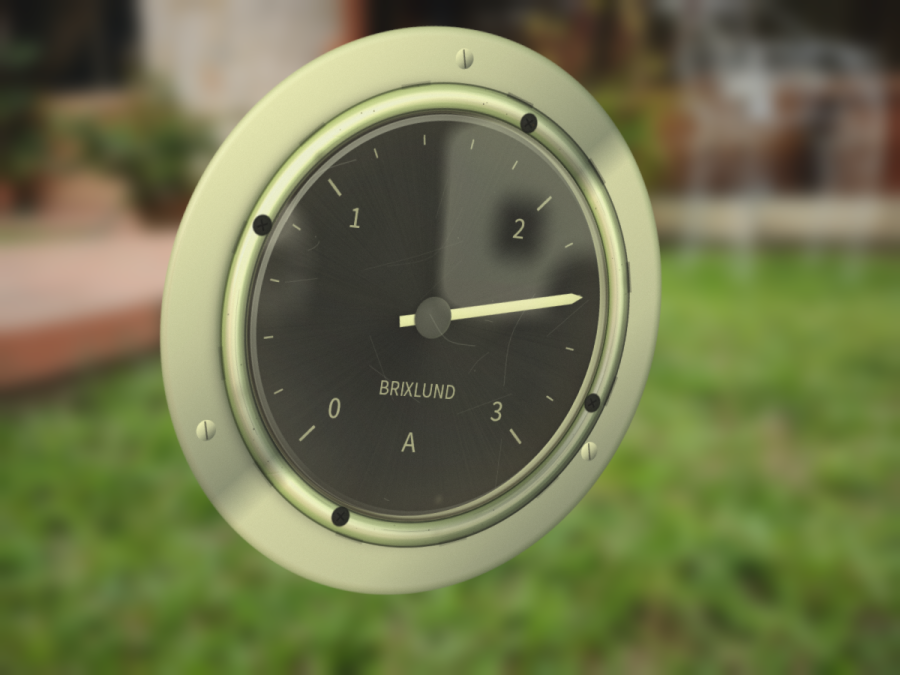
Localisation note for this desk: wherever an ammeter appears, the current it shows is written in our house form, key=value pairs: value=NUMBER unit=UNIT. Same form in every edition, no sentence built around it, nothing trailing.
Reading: value=2.4 unit=A
